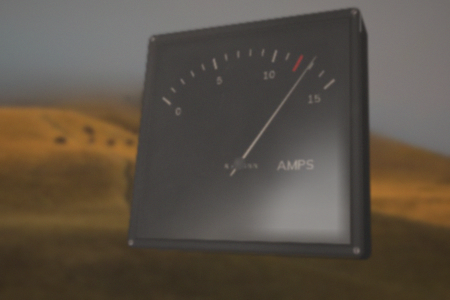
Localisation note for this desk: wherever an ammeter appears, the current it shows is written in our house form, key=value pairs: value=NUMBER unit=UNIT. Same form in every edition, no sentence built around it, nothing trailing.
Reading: value=13 unit=A
